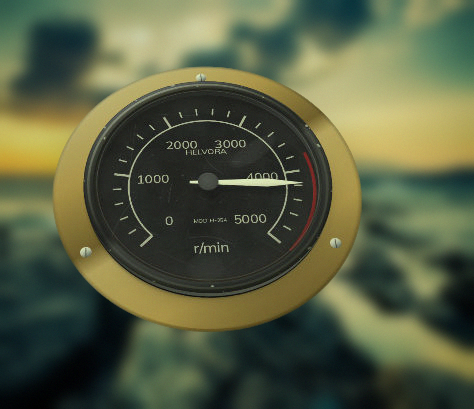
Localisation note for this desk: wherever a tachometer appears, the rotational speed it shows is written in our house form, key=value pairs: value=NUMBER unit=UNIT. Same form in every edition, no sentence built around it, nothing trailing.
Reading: value=4200 unit=rpm
